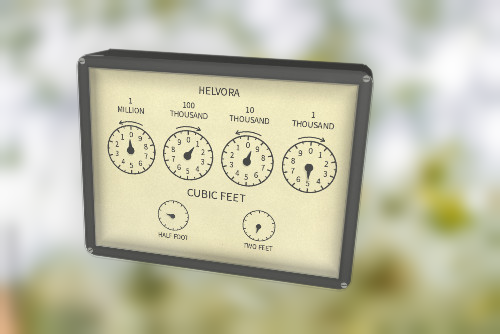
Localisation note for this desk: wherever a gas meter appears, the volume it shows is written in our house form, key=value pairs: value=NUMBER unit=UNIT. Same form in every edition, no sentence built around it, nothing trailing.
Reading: value=9500 unit=ft³
